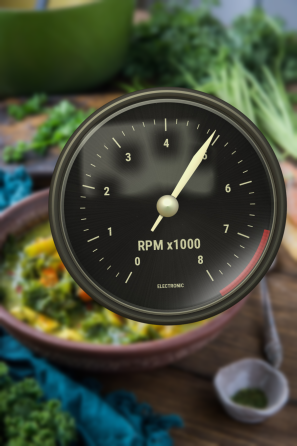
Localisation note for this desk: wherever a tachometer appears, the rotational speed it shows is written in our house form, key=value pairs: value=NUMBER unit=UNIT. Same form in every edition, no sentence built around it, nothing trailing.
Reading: value=4900 unit=rpm
